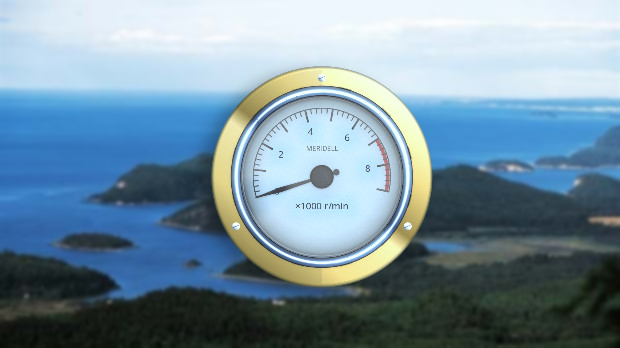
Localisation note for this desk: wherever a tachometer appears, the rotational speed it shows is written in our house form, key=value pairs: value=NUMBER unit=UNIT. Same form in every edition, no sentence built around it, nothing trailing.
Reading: value=0 unit=rpm
